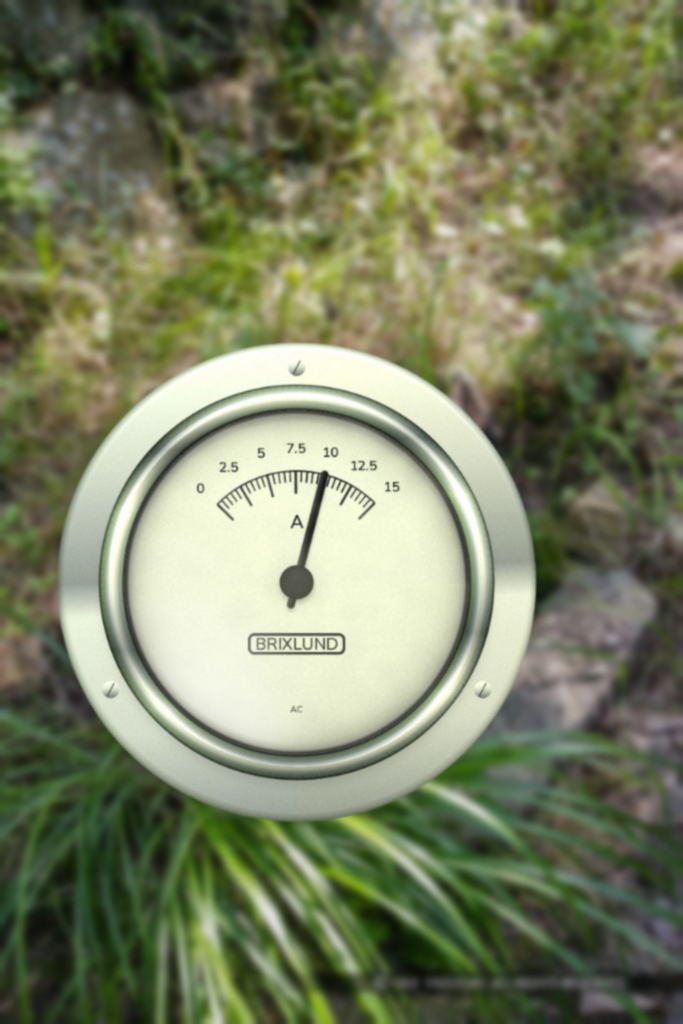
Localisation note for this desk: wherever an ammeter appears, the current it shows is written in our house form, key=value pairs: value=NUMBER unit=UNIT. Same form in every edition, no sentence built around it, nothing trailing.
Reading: value=10 unit=A
